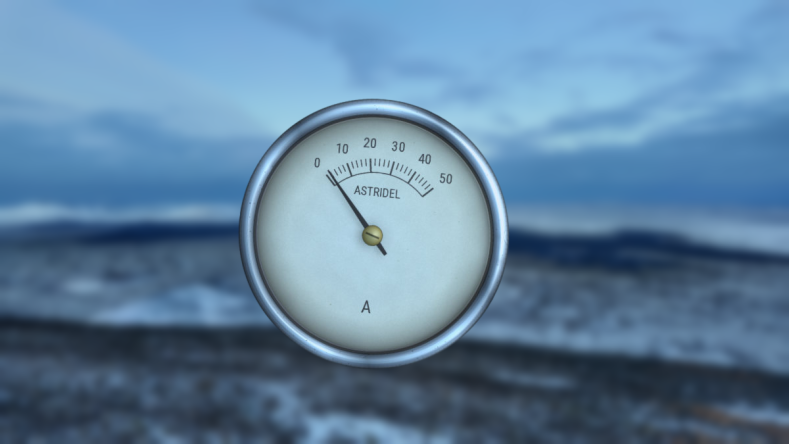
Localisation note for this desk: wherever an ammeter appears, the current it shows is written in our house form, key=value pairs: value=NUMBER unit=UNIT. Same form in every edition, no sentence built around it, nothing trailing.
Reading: value=2 unit=A
